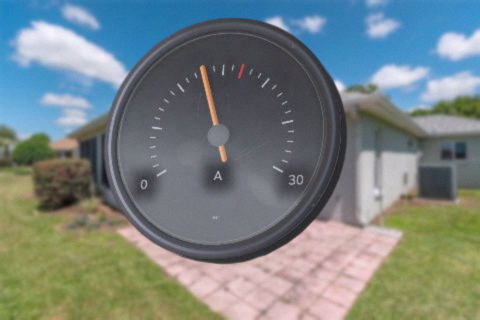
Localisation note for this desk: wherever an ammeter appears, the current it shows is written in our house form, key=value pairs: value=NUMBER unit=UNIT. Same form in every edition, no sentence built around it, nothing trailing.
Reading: value=13 unit=A
